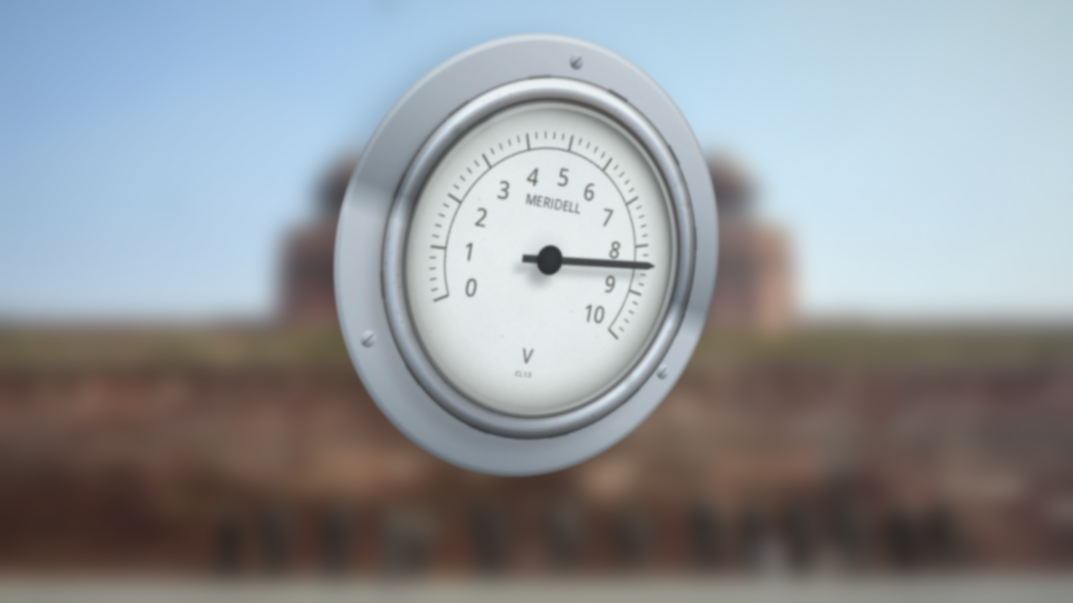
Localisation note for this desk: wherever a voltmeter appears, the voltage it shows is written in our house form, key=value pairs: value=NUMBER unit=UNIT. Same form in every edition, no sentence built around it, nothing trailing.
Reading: value=8.4 unit=V
